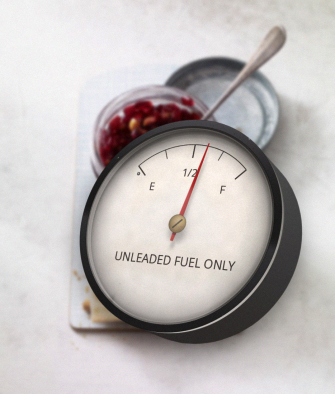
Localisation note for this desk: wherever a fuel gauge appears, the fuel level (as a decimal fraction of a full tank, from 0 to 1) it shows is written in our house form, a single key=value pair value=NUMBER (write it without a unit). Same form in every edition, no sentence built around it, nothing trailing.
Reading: value=0.625
